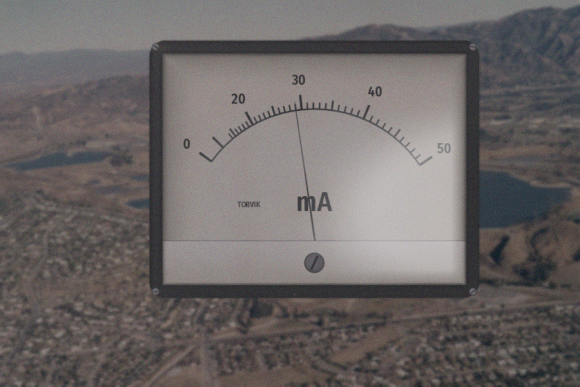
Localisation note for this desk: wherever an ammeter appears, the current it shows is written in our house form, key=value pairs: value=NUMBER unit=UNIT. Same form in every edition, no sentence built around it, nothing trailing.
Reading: value=29 unit=mA
